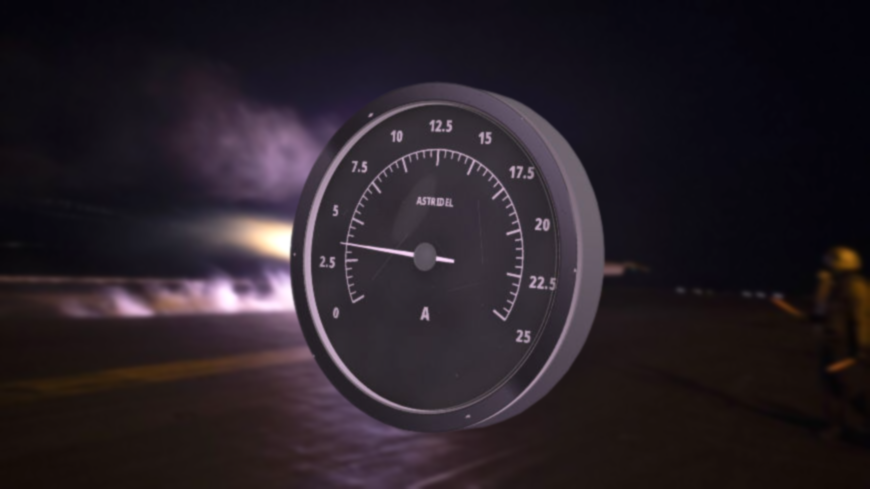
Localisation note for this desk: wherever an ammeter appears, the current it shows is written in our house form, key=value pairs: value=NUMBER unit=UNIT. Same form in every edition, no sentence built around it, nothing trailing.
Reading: value=3.5 unit=A
